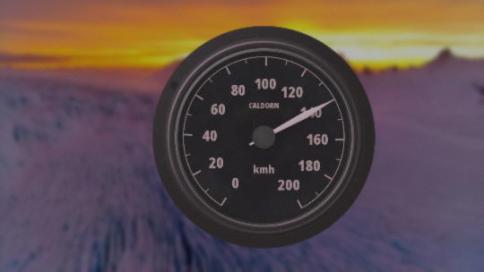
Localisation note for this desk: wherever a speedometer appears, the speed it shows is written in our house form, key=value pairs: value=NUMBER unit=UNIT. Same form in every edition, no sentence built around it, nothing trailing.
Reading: value=140 unit=km/h
